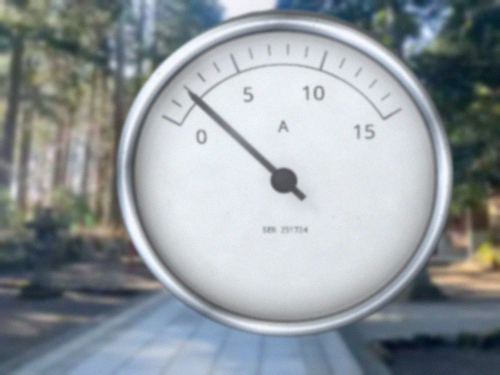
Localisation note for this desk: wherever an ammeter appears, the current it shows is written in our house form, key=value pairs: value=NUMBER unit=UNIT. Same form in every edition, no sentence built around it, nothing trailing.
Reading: value=2 unit=A
